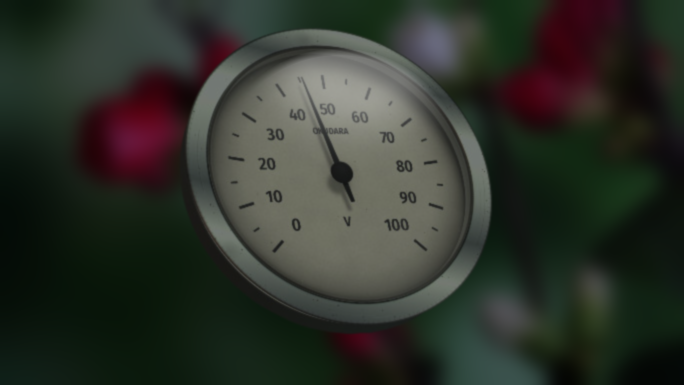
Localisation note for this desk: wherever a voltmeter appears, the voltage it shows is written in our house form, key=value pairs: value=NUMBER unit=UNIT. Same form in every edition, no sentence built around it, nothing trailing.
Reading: value=45 unit=V
